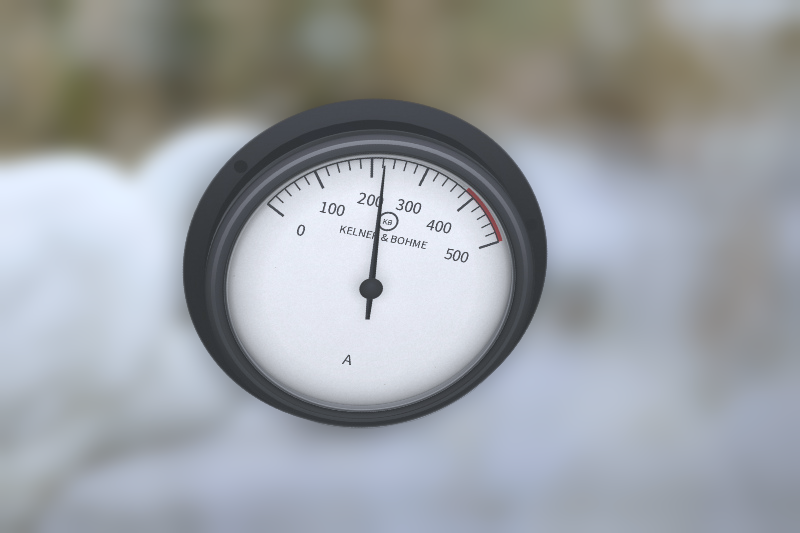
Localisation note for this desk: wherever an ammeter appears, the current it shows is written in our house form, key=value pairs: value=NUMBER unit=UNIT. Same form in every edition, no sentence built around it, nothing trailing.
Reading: value=220 unit=A
